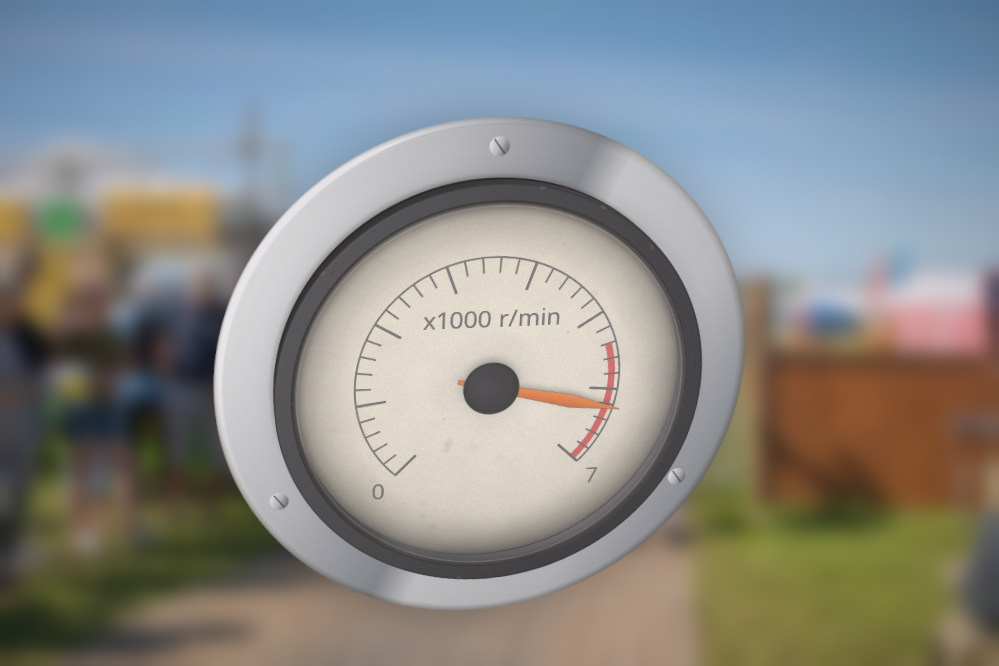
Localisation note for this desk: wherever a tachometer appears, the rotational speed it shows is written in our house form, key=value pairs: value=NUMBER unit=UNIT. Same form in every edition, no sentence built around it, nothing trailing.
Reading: value=6200 unit=rpm
